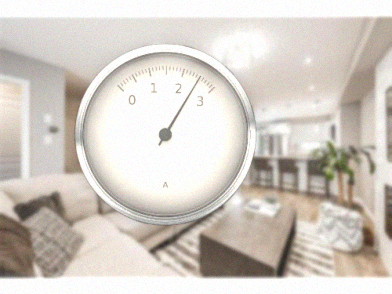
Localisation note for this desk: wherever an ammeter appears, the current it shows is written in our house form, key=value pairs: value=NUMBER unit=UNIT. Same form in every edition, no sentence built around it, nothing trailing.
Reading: value=2.5 unit=A
